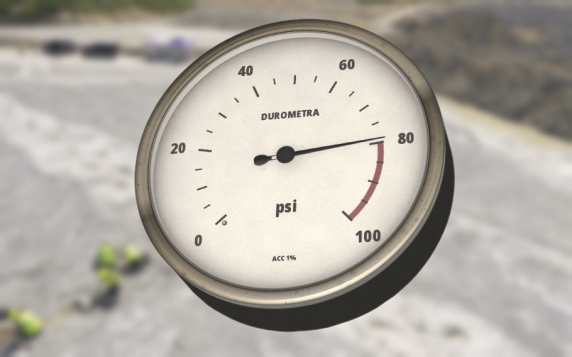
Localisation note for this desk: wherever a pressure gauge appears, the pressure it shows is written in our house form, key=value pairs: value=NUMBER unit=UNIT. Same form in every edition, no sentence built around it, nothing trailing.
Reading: value=80 unit=psi
